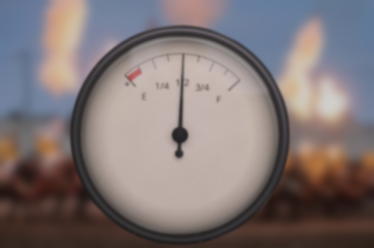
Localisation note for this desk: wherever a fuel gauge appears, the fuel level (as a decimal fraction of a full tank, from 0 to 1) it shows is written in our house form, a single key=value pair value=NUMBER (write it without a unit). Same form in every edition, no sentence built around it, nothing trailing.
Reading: value=0.5
